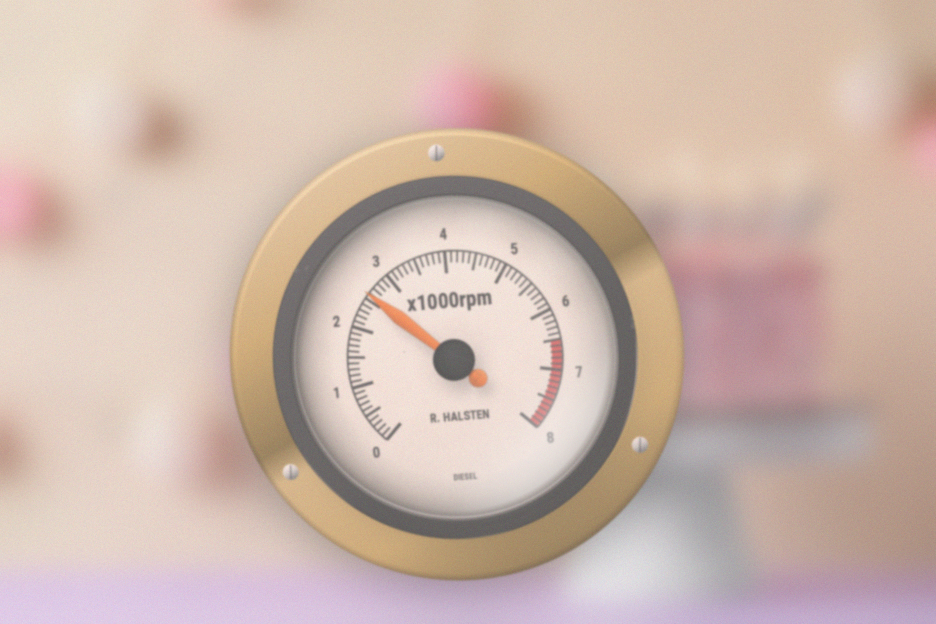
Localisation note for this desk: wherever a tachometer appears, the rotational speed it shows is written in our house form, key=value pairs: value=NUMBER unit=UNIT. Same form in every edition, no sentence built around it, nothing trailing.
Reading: value=2600 unit=rpm
